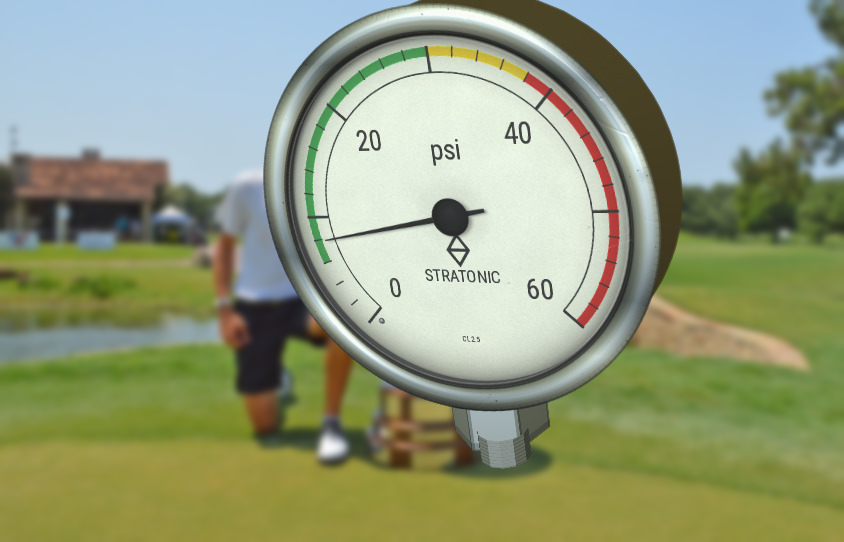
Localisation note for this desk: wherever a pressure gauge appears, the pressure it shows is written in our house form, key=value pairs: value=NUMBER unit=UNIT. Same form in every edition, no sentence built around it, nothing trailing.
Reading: value=8 unit=psi
